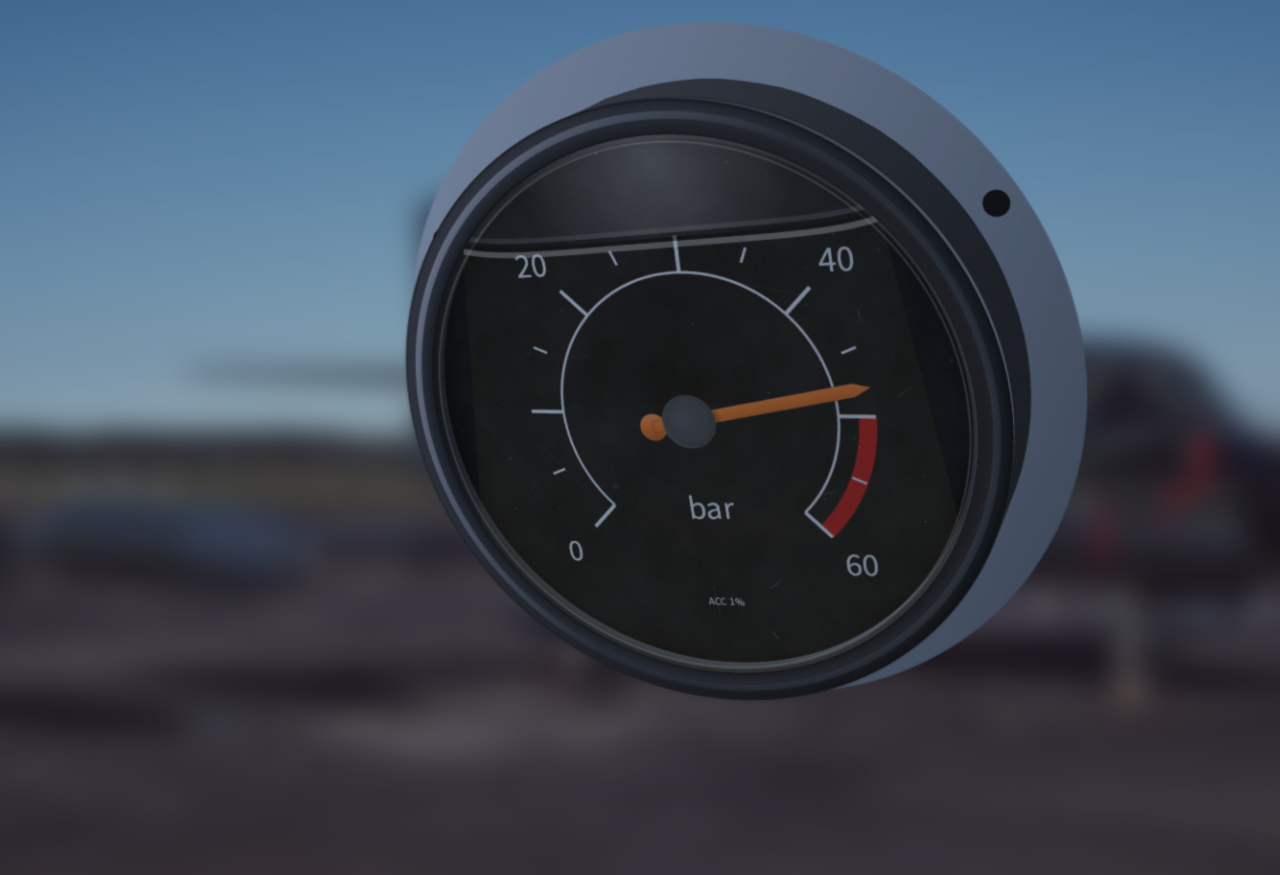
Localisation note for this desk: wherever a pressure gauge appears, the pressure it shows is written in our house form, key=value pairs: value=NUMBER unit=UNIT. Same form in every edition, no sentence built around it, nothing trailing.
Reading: value=47.5 unit=bar
